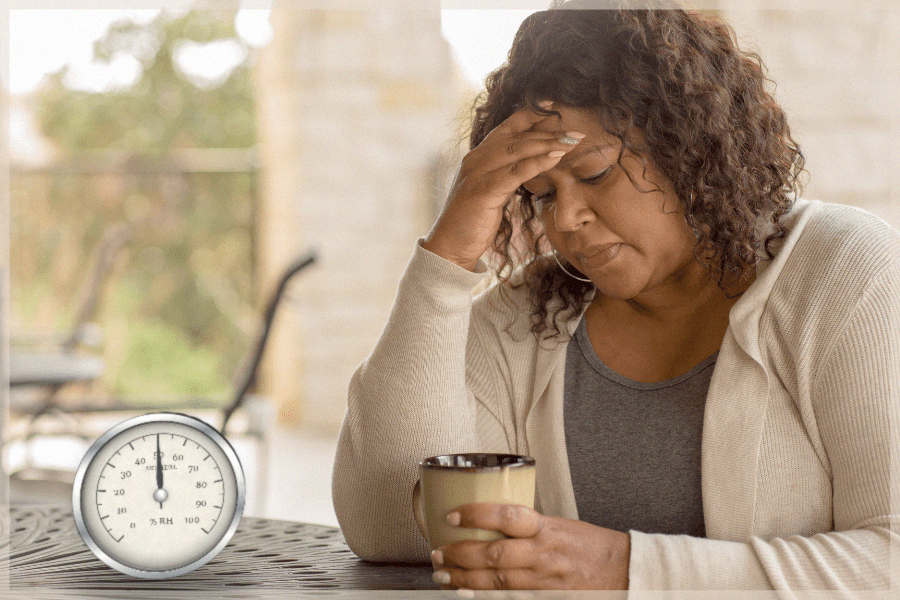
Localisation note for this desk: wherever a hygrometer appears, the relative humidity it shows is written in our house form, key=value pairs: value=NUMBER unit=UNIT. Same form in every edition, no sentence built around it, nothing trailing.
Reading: value=50 unit=%
